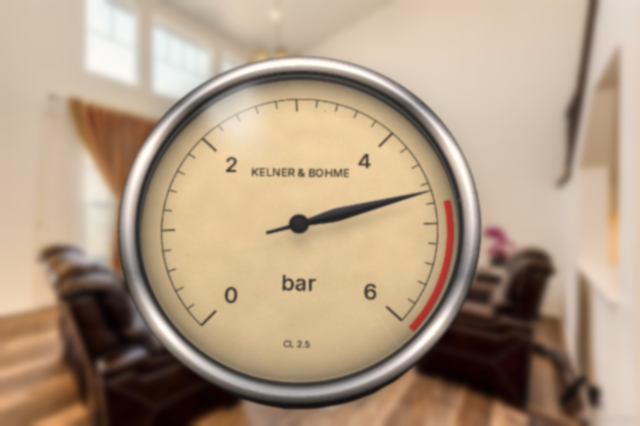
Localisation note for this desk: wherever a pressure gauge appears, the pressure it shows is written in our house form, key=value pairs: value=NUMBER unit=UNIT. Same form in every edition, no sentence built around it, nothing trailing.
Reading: value=4.7 unit=bar
